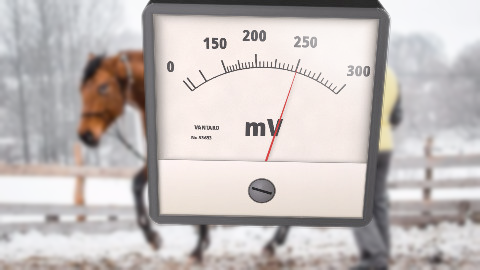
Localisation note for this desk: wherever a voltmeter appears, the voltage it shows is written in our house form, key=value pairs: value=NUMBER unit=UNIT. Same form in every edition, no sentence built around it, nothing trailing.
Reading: value=250 unit=mV
